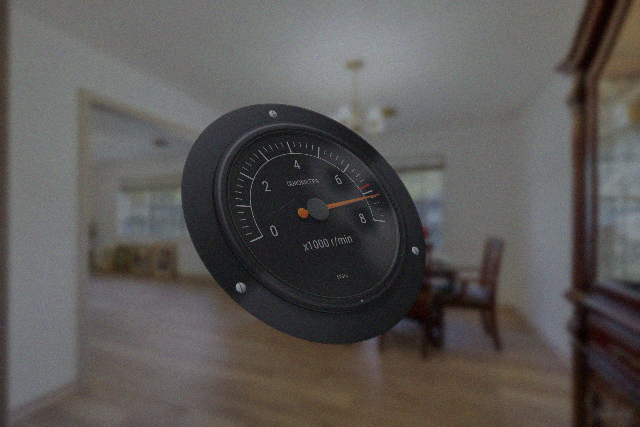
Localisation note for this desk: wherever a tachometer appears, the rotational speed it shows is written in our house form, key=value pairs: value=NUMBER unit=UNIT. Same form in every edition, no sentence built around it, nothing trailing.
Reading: value=7200 unit=rpm
